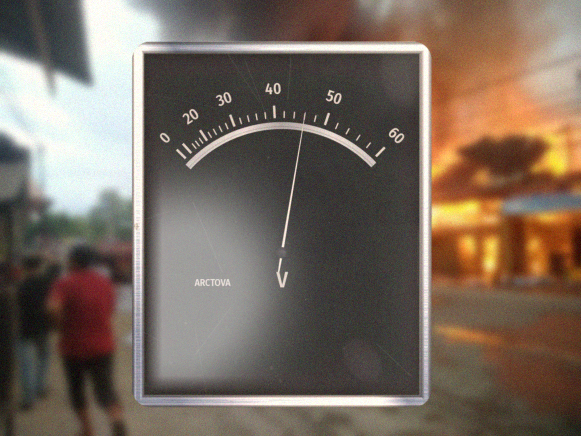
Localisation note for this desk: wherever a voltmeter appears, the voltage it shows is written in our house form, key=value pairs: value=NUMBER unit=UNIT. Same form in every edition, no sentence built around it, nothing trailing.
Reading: value=46 unit=V
